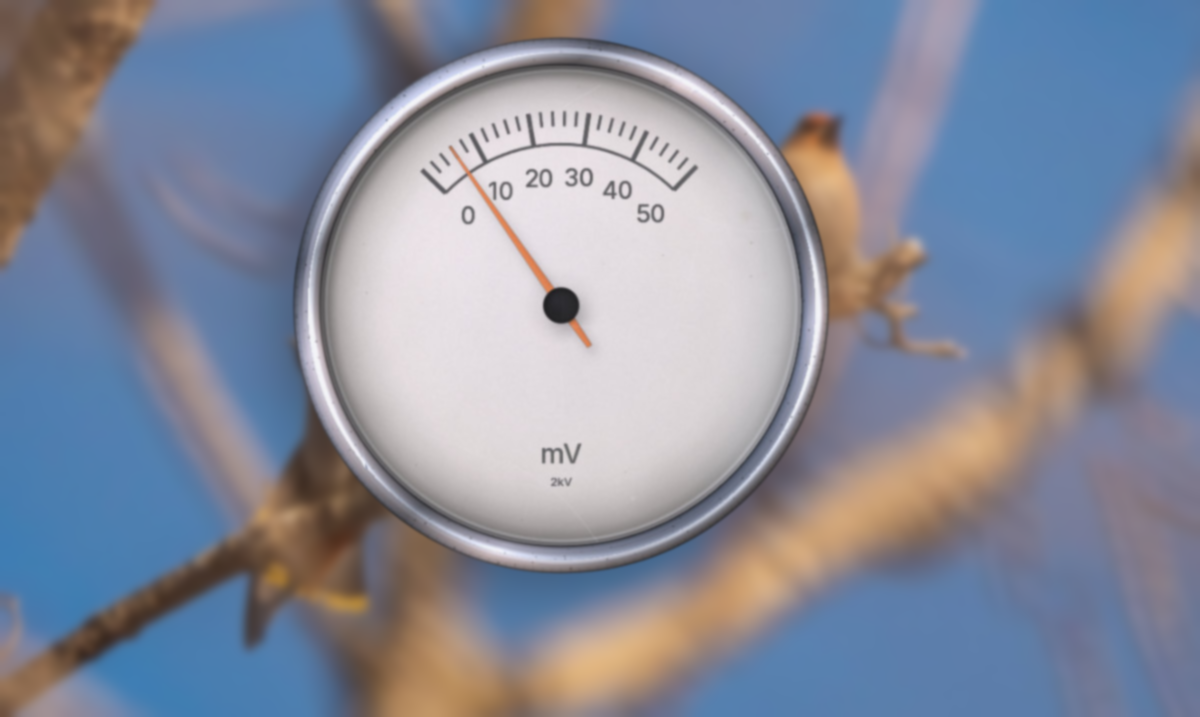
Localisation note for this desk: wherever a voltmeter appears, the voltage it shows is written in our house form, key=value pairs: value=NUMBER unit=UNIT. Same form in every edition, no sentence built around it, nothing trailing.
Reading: value=6 unit=mV
